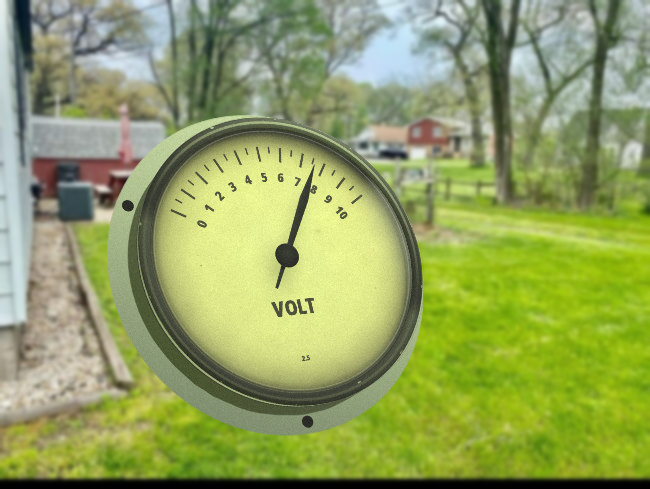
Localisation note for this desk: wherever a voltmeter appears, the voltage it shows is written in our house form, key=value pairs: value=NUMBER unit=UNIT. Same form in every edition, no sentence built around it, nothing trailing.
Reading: value=7.5 unit=V
